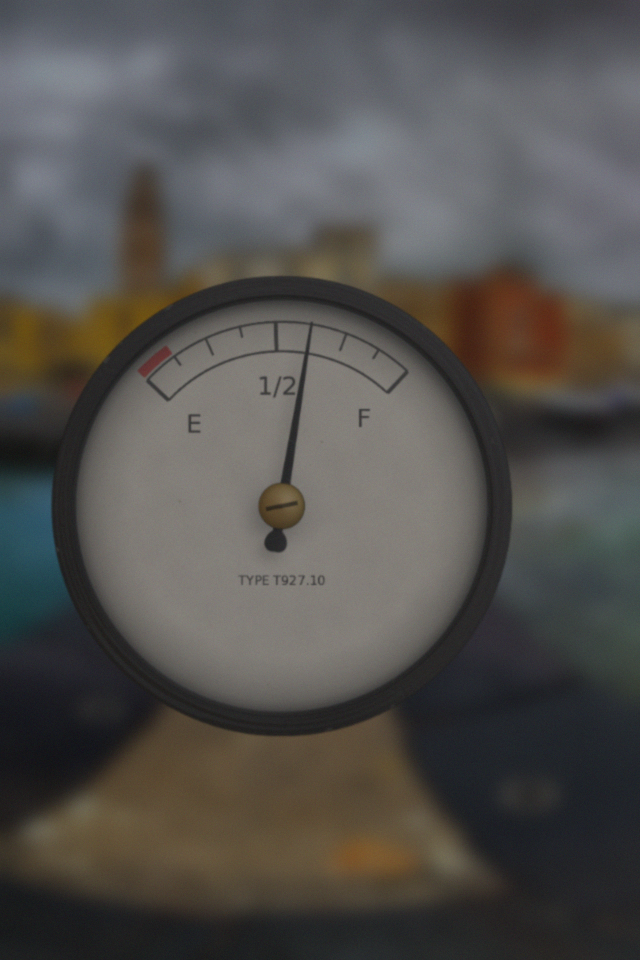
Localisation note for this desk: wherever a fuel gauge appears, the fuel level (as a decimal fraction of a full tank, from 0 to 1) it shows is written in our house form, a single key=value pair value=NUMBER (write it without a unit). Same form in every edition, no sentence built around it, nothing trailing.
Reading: value=0.625
